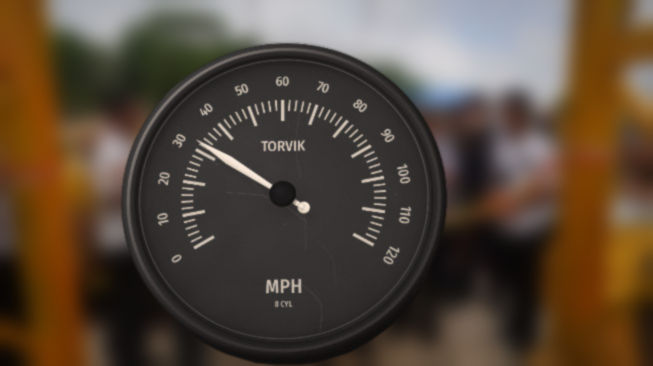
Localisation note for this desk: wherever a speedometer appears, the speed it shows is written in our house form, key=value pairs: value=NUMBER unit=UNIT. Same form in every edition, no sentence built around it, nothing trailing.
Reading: value=32 unit=mph
